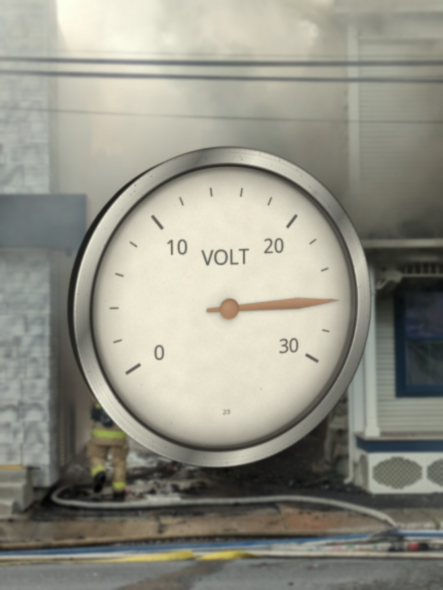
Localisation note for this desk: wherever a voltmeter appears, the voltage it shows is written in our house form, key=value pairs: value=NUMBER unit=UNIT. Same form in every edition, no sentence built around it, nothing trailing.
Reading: value=26 unit=V
